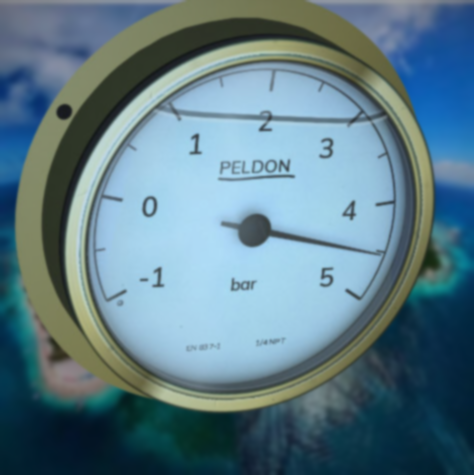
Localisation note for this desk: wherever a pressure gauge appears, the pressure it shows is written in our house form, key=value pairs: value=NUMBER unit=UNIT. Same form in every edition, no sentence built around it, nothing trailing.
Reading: value=4.5 unit=bar
